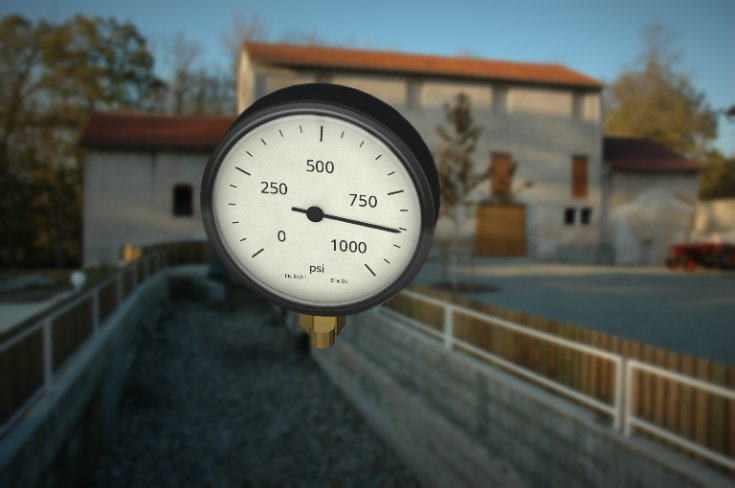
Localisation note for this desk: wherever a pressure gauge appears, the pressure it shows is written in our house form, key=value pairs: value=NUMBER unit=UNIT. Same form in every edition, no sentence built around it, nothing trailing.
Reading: value=850 unit=psi
